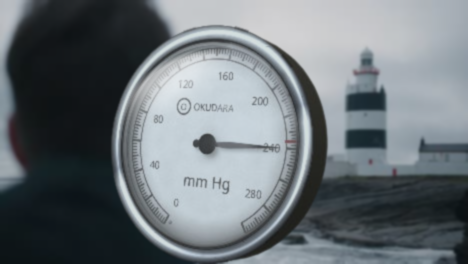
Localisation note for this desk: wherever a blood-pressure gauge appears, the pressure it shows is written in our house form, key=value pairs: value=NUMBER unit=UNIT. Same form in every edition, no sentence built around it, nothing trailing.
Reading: value=240 unit=mmHg
